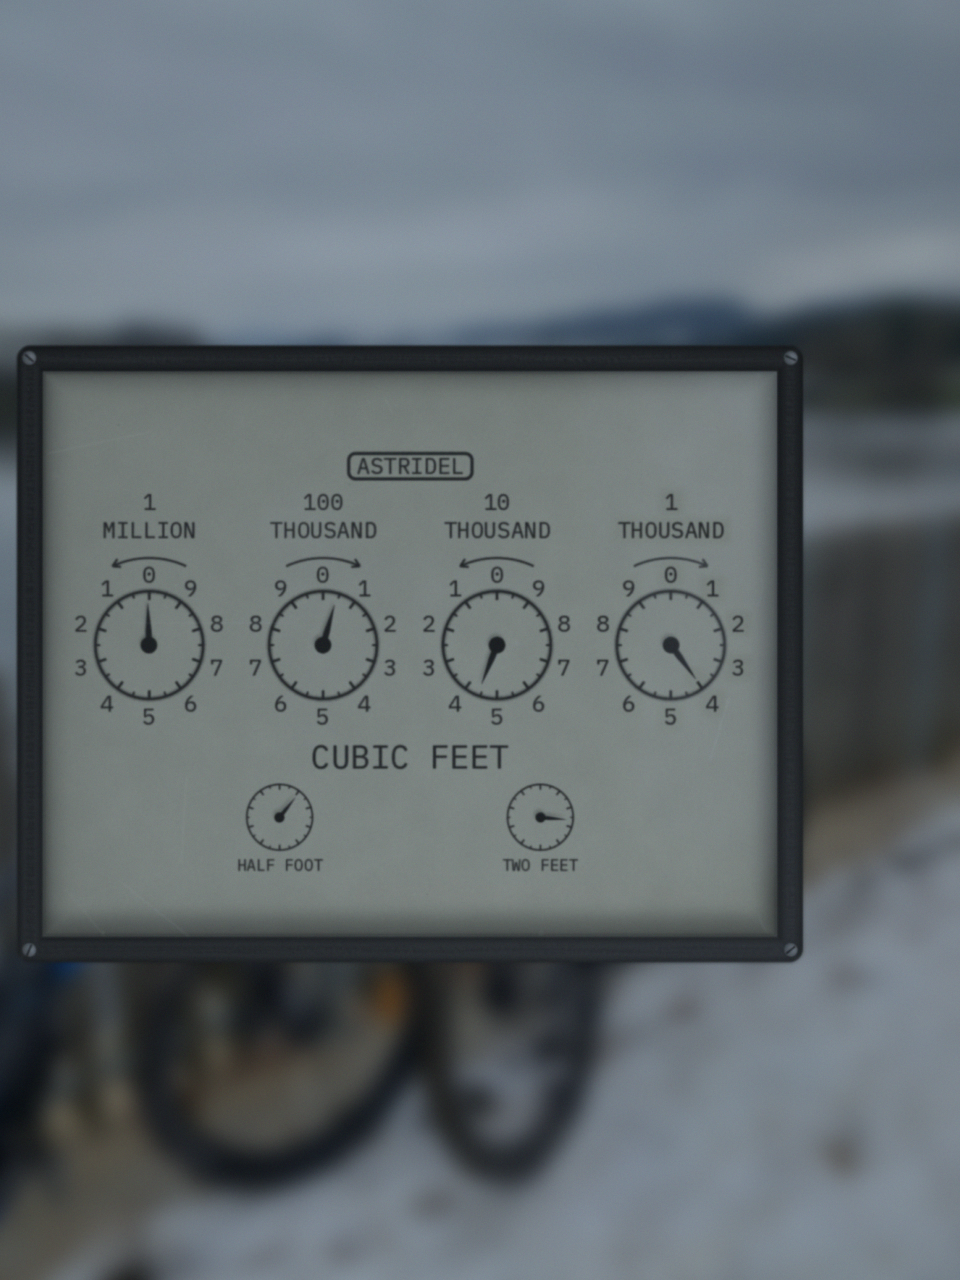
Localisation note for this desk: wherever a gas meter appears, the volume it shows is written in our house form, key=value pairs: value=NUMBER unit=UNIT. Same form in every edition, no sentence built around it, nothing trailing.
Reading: value=4400 unit=ft³
